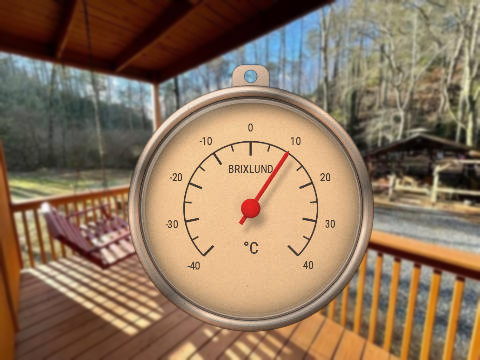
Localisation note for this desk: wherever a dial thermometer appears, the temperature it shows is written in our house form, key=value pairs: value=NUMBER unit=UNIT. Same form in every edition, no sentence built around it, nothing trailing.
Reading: value=10 unit=°C
